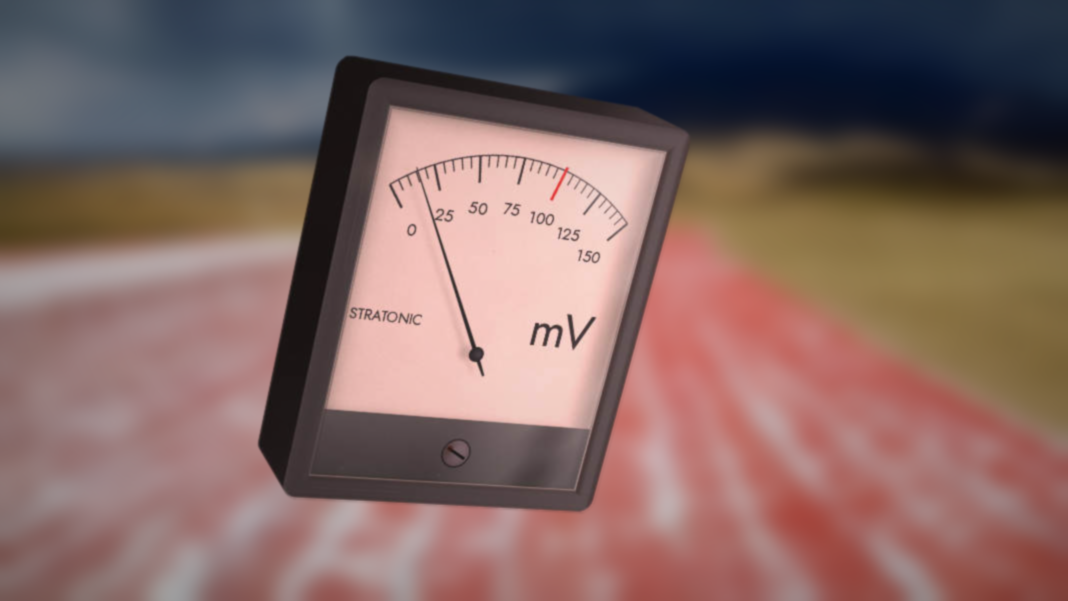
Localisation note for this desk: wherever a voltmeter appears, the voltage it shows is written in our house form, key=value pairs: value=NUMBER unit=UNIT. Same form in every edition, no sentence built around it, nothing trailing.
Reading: value=15 unit=mV
